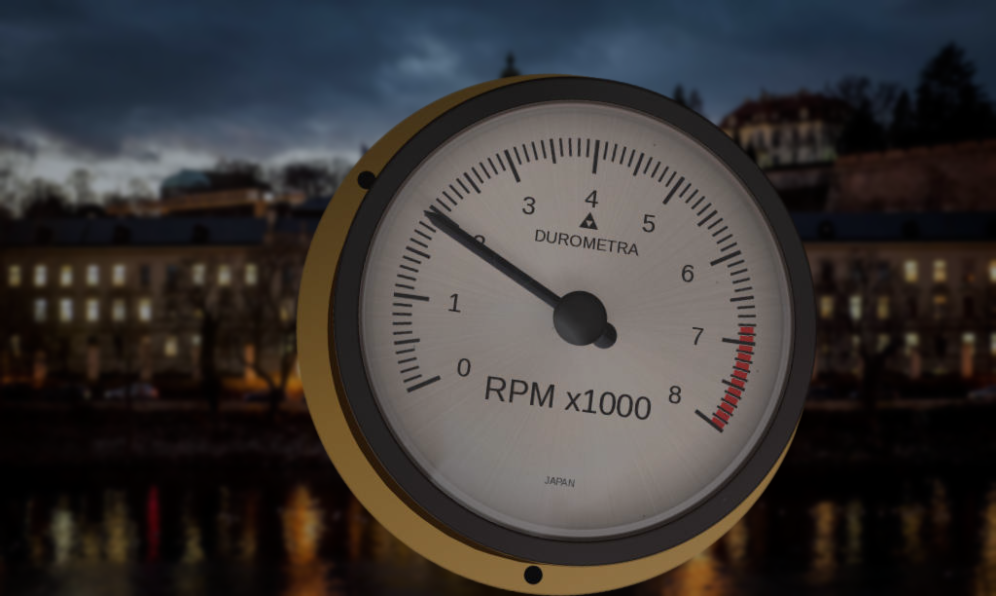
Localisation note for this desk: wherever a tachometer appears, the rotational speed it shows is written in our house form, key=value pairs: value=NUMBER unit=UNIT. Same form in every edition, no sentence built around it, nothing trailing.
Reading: value=1900 unit=rpm
